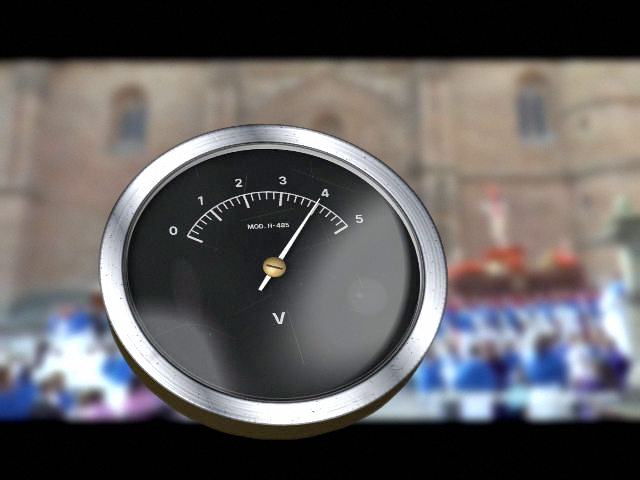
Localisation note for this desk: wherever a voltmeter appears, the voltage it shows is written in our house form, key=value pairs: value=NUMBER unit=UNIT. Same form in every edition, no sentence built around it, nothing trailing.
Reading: value=4 unit=V
